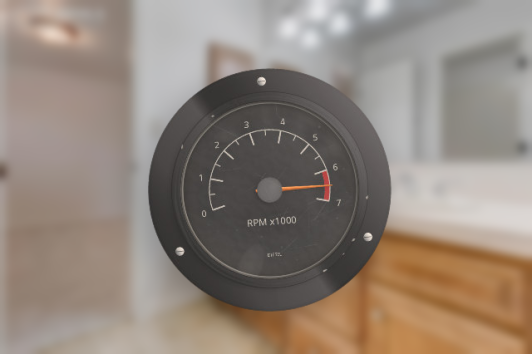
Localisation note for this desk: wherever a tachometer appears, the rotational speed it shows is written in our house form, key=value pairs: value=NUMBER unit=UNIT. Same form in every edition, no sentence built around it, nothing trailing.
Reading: value=6500 unit=rpm
